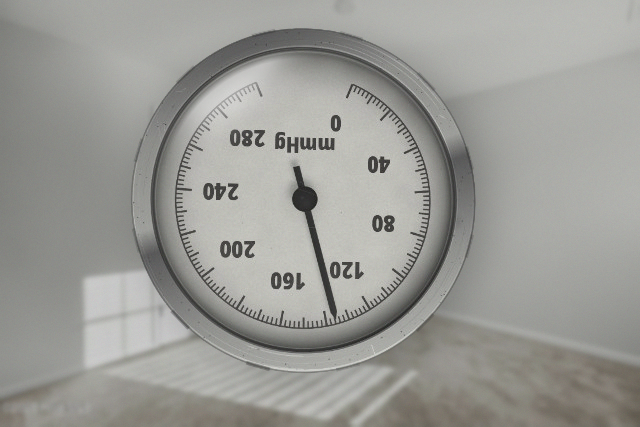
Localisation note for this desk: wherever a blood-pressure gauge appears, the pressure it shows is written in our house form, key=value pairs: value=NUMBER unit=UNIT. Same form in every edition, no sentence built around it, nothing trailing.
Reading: value=136 unit=mmHg
